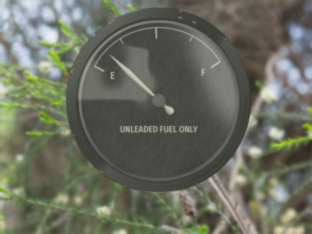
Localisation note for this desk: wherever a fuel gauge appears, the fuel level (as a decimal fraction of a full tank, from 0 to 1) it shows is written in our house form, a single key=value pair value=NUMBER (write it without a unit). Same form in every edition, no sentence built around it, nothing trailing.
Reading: value=0.125
